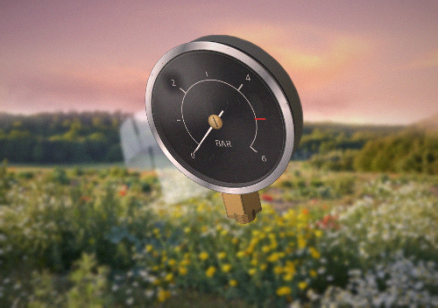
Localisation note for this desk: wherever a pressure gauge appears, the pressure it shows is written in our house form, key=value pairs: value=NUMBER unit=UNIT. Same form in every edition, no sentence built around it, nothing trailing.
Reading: value=0 unit=bar
